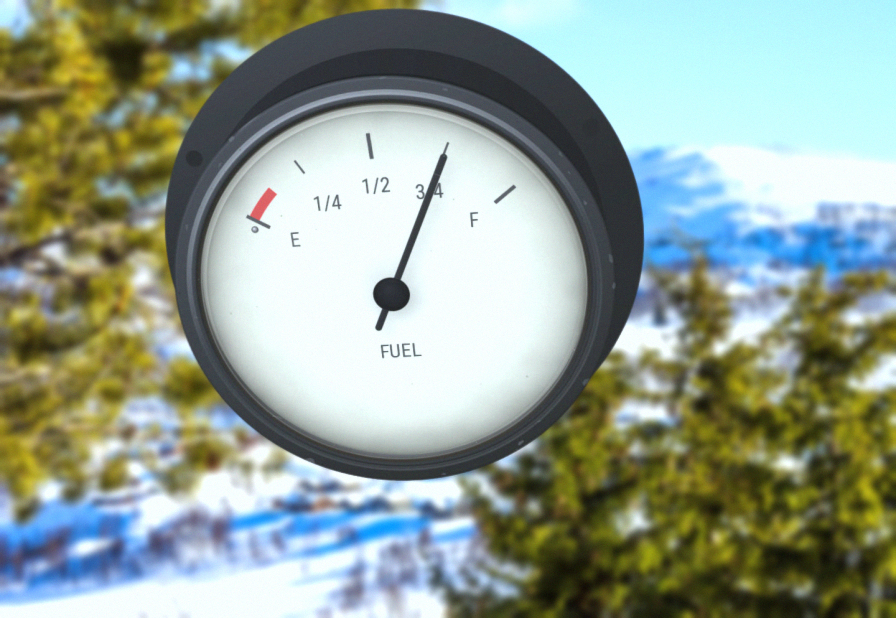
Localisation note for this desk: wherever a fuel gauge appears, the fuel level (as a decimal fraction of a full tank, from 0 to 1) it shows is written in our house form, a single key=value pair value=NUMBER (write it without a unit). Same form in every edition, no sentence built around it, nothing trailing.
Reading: value=0.75
